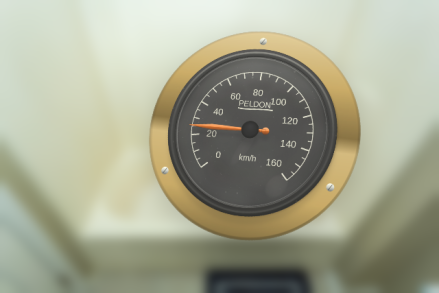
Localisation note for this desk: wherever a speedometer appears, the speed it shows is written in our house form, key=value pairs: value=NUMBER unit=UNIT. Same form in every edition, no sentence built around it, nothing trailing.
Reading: value=25 unit=km/h
